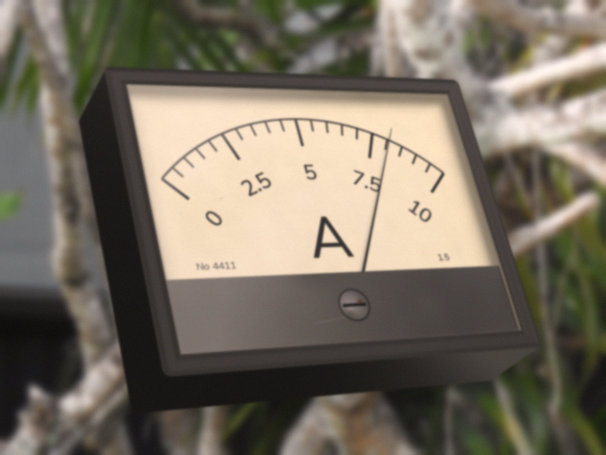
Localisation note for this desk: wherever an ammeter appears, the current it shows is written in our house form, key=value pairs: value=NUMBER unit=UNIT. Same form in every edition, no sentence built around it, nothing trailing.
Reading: value=8 unit=A
